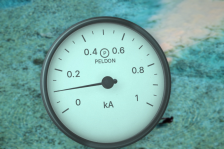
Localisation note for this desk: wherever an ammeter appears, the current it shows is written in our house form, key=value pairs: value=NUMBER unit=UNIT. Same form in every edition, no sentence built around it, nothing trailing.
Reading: value=0.1 unit=kA
